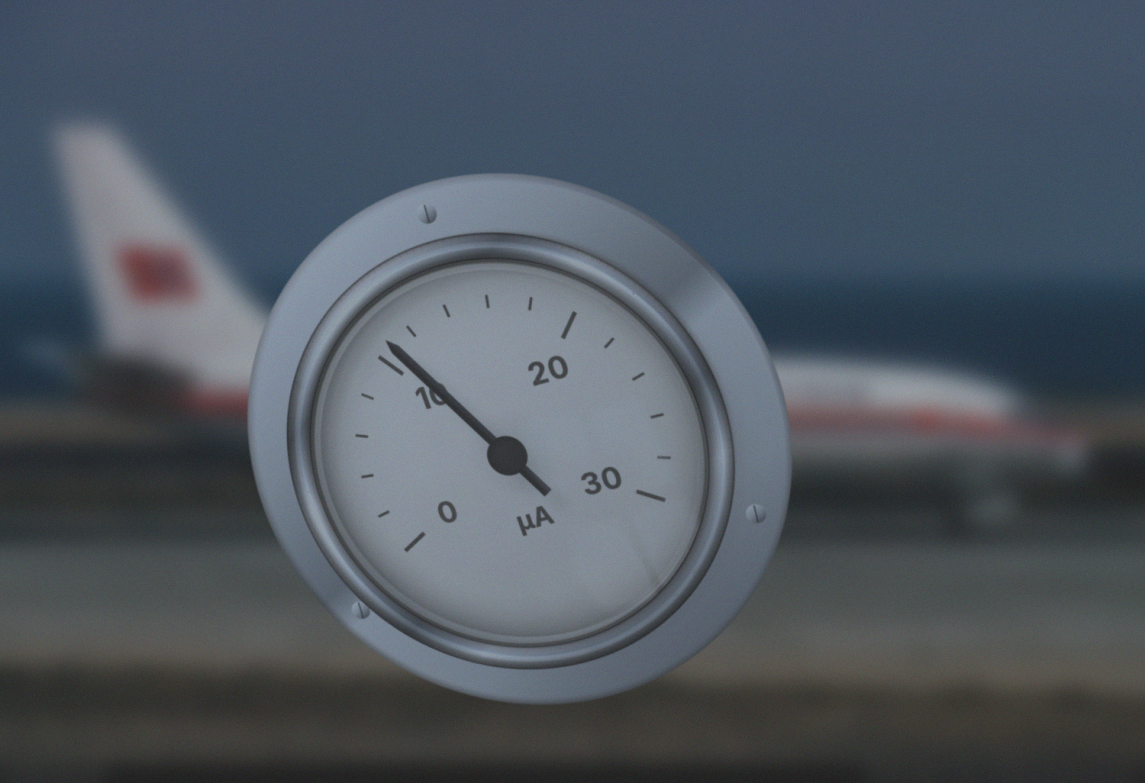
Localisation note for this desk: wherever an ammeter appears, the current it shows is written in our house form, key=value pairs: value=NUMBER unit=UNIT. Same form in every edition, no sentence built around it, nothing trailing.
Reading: value=11 unit=µA
